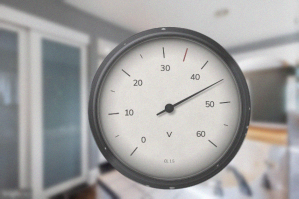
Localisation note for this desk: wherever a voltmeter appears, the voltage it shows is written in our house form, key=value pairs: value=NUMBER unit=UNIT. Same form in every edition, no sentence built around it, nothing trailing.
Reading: value=45 unit=V
